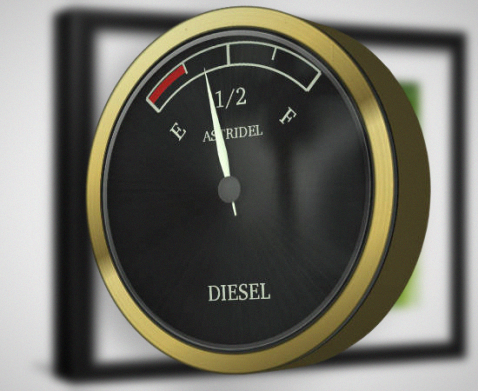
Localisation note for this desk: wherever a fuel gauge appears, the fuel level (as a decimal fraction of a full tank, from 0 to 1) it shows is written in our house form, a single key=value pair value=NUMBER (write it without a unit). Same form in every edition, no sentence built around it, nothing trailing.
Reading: value=0.375
